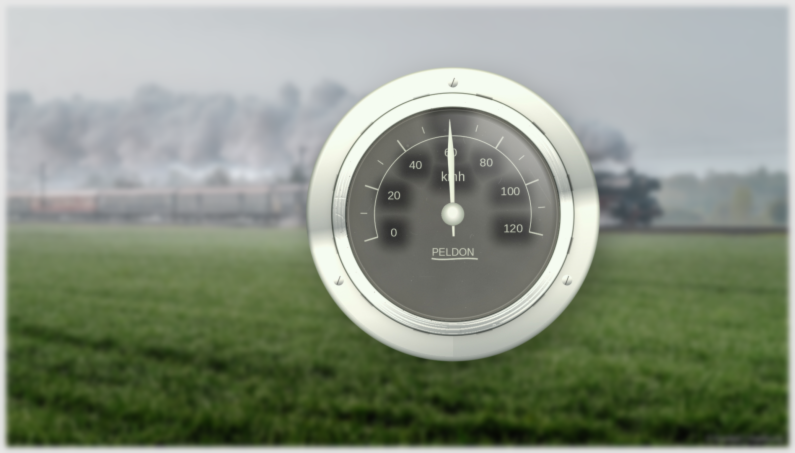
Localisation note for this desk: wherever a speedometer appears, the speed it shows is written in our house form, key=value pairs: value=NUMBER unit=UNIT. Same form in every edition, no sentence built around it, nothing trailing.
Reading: value=60 unit=km/h
